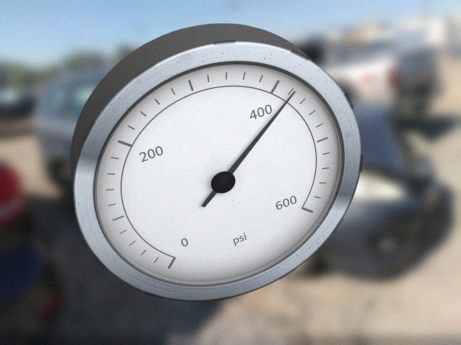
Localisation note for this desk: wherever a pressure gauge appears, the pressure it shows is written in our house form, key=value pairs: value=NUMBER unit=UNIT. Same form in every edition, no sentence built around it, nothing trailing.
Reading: value=420 unit=psi
